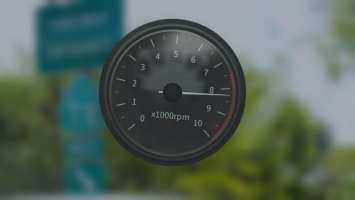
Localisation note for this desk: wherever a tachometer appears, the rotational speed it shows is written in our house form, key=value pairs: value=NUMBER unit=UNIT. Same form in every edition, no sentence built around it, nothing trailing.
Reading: value=8250 unit=rpm
